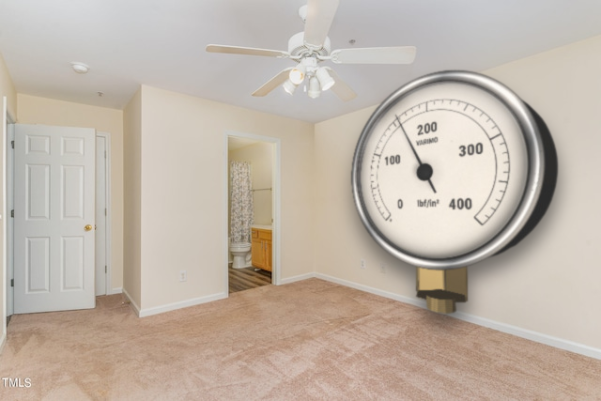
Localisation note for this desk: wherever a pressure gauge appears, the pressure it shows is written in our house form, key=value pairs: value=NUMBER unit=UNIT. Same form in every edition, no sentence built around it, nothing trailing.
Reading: value=160 unit=psi
